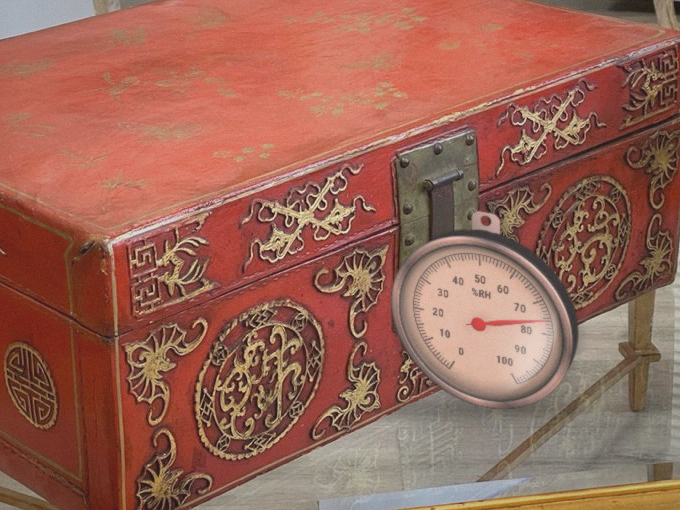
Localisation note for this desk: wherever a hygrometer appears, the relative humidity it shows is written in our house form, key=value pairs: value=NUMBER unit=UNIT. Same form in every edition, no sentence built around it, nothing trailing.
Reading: value=75 unit=%
